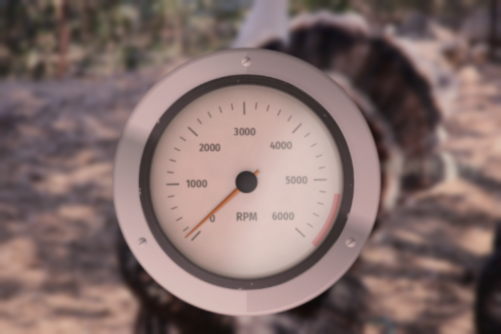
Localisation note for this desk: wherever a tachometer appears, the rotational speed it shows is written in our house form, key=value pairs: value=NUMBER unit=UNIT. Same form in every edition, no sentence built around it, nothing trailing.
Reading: value=100 unit=rpm
